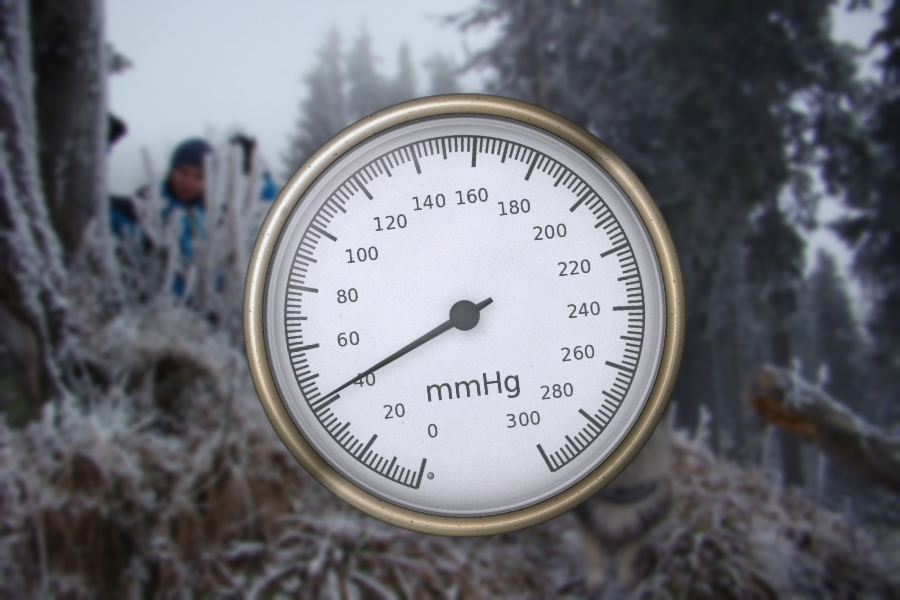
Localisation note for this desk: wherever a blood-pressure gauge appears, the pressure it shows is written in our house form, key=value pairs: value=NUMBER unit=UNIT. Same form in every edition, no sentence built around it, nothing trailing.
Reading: value=42 unit=mmHg
